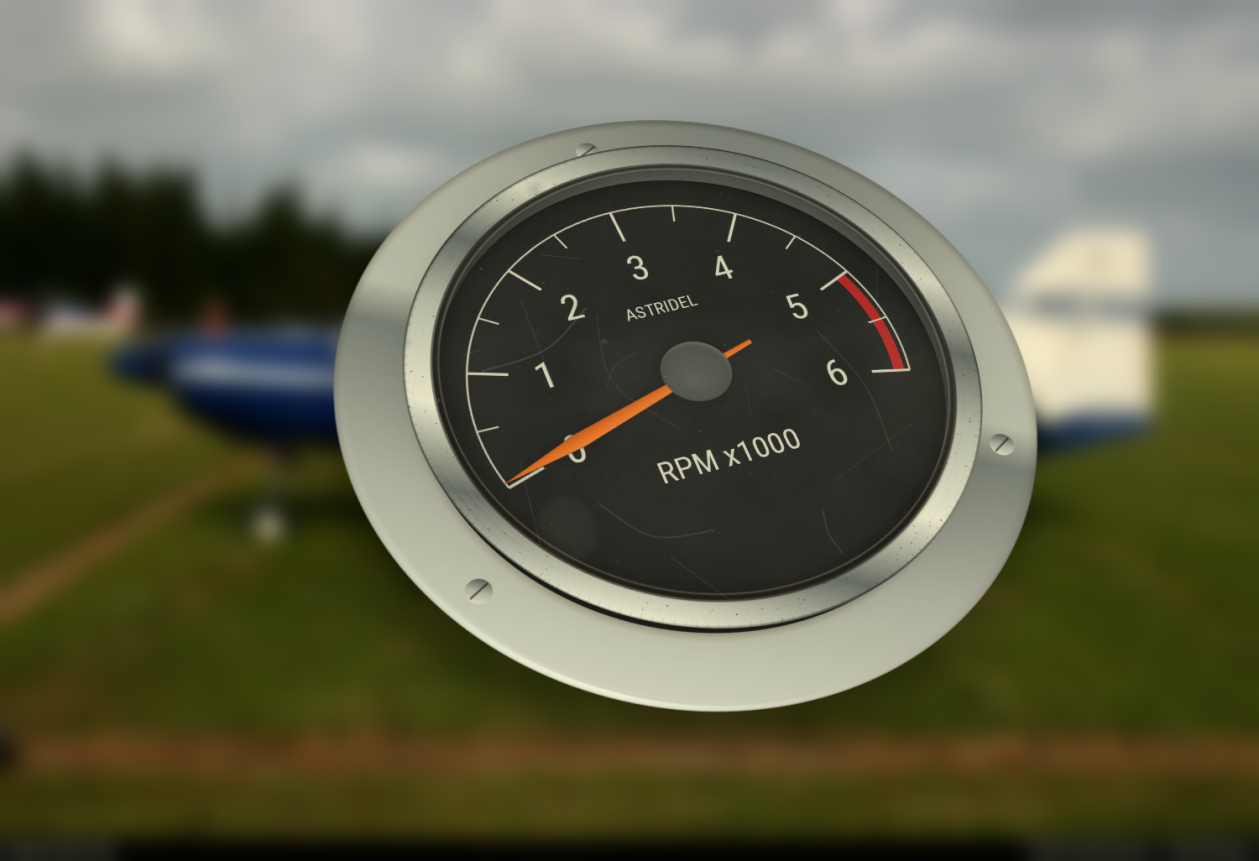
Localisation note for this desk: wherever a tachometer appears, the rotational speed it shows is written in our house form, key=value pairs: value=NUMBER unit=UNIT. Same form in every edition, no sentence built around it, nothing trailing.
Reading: value=0 unit=rpm
